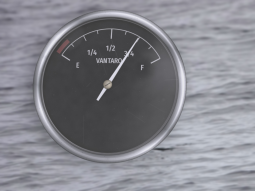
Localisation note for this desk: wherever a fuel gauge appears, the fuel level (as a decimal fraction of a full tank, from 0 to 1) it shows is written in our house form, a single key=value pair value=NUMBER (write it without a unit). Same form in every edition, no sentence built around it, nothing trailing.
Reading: value=0.75
